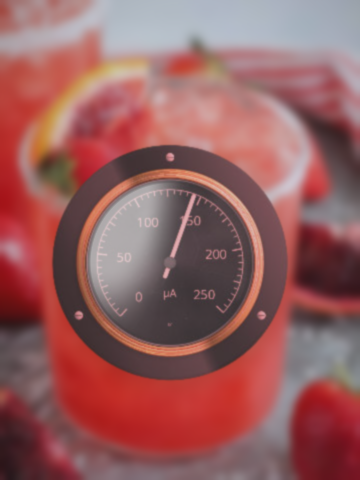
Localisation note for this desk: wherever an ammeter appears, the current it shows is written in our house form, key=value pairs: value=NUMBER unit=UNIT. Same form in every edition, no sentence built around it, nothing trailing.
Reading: value=145 unit=µA
